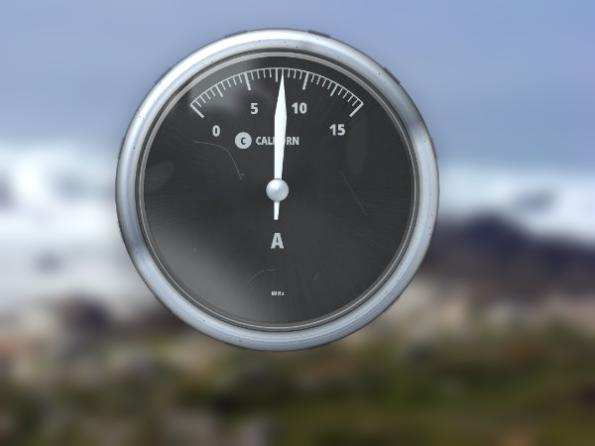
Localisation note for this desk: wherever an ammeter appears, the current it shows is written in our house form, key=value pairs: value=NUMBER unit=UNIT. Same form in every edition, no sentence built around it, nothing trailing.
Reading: value=8 unit=A
